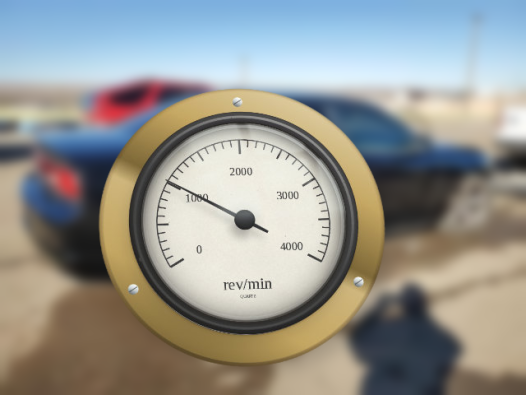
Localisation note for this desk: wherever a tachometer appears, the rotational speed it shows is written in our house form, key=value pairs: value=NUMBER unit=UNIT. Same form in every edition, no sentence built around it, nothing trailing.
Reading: value=1000 unit=rpm
